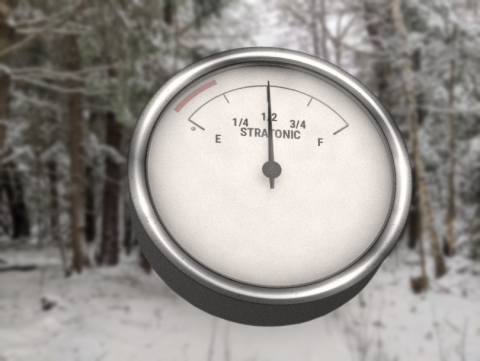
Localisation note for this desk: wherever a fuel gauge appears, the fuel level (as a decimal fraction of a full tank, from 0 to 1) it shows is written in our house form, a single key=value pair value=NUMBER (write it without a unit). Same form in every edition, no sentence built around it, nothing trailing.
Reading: value=0.5
